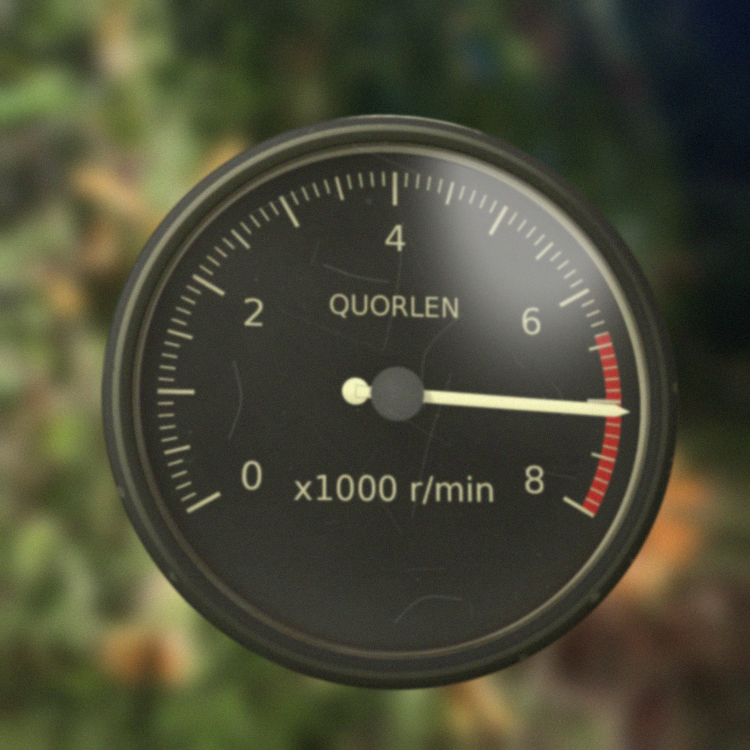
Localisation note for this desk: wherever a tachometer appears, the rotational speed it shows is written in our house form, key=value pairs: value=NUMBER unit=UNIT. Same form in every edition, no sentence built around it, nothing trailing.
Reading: value=7100 unit=rpm
